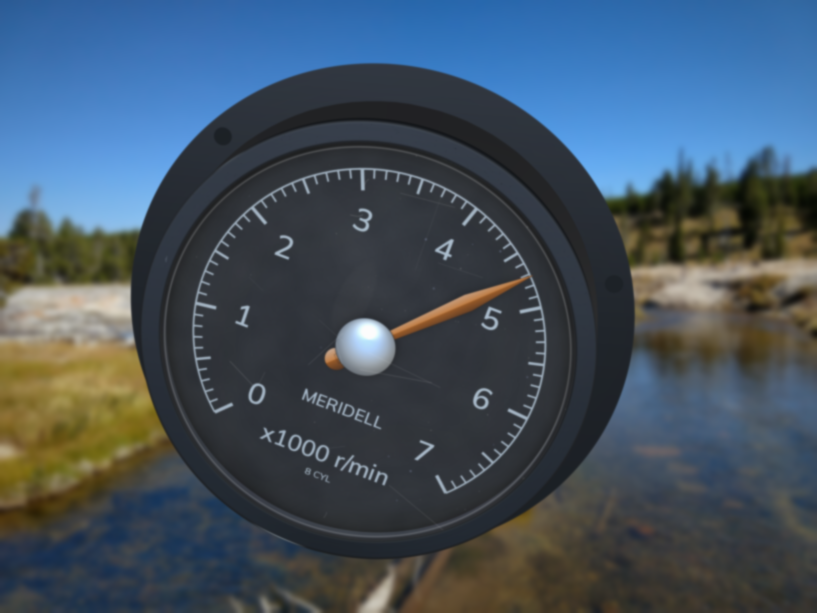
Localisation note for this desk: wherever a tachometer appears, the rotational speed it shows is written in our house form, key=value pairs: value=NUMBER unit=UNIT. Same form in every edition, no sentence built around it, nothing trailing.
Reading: value=4700 unit=rpm
